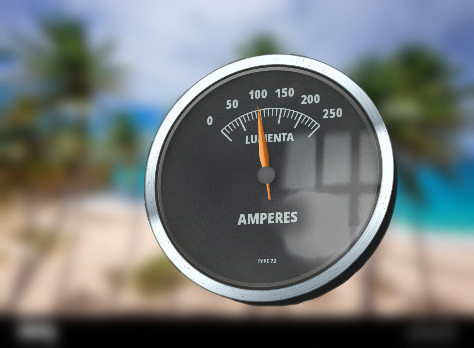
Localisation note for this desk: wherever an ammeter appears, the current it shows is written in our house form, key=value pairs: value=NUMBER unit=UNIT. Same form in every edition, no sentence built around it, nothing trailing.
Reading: value=100 unit=A
